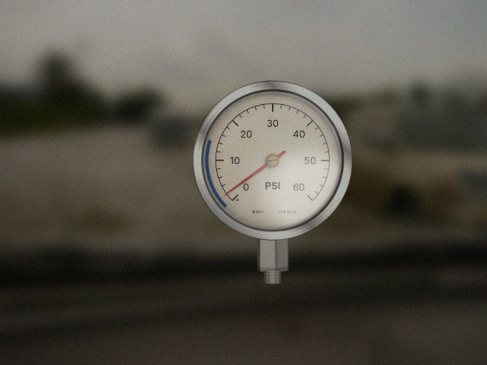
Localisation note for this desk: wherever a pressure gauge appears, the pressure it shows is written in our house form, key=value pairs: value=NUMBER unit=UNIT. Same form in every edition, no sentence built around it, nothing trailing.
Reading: value=2 unit=psi
